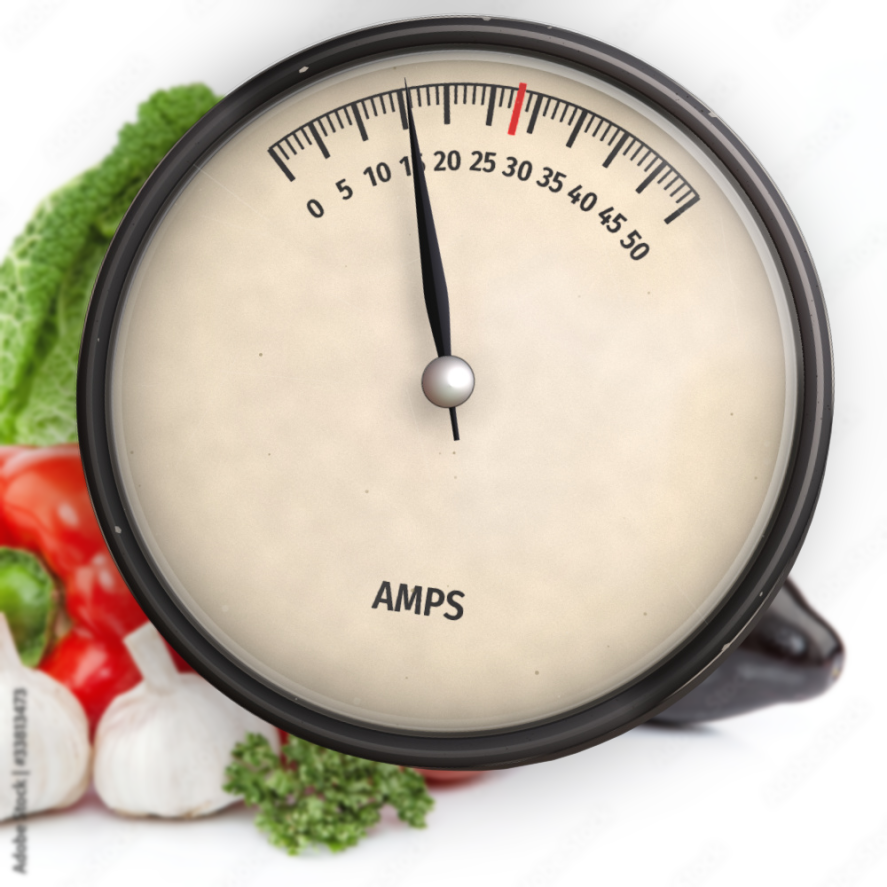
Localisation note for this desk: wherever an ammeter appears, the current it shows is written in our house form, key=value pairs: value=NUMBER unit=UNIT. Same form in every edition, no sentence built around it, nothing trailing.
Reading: value=16 unit=A
